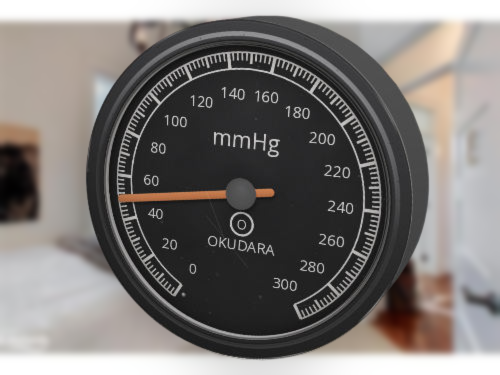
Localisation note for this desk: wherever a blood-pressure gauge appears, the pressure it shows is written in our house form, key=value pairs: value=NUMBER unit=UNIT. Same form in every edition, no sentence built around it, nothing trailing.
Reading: value=50 unit=mmHg
